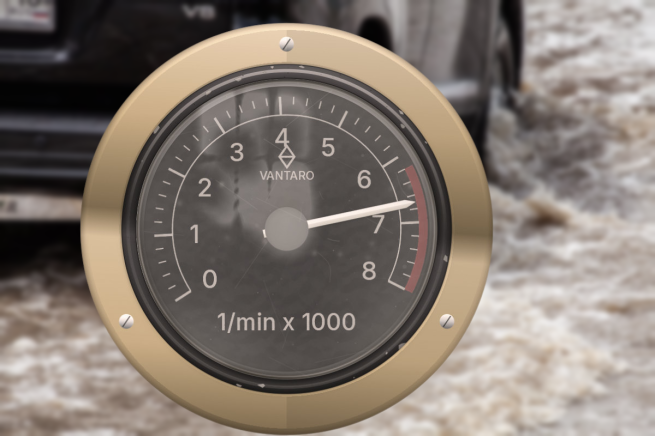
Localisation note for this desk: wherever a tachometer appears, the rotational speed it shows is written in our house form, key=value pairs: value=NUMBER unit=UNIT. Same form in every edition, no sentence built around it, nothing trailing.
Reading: value=6700 unit=rpm
